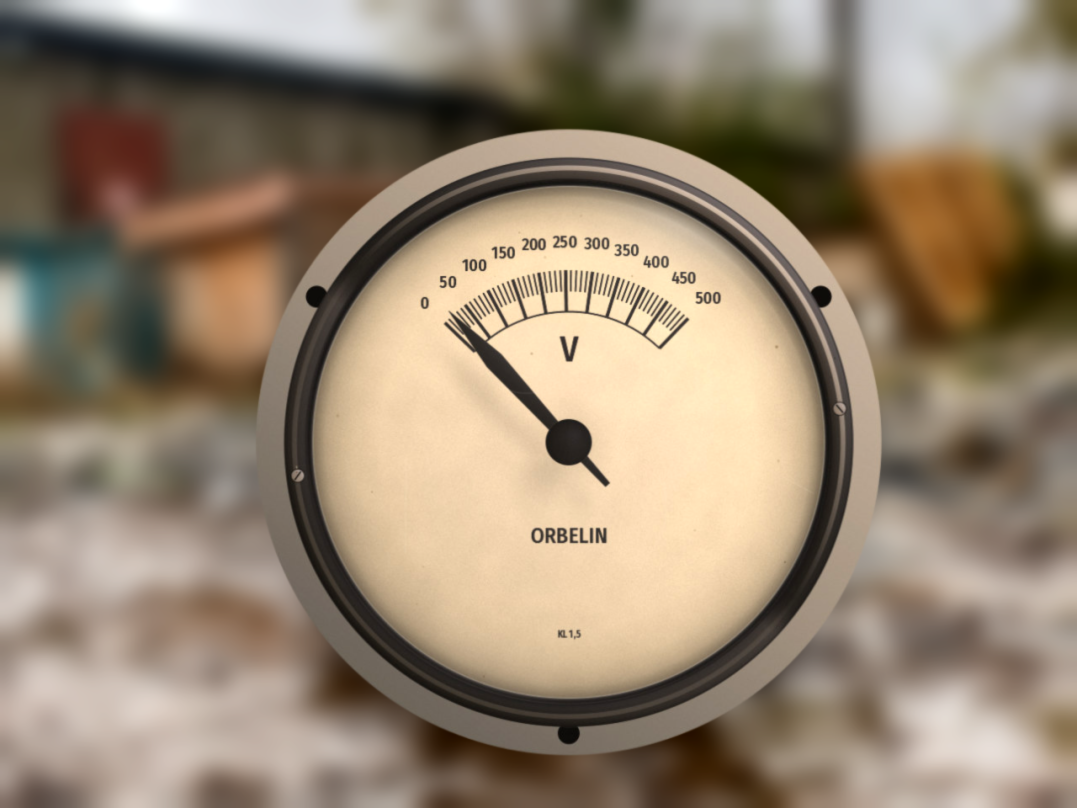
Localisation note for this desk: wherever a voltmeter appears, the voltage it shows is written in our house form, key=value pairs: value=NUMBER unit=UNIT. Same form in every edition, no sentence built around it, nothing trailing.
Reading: value=20 unit=V
